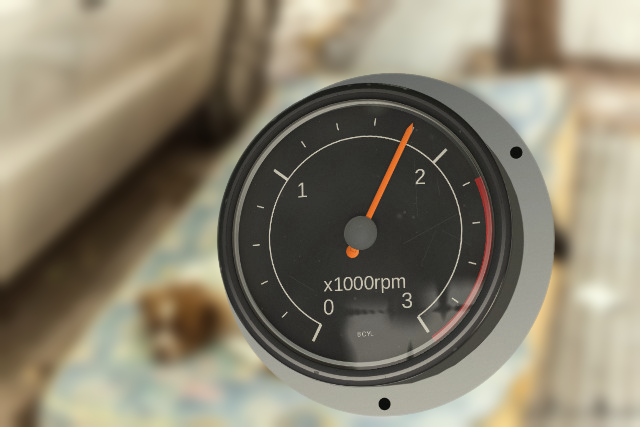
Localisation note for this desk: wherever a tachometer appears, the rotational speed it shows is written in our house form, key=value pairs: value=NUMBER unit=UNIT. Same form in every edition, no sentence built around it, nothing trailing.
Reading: value=1800 unit=rpm
